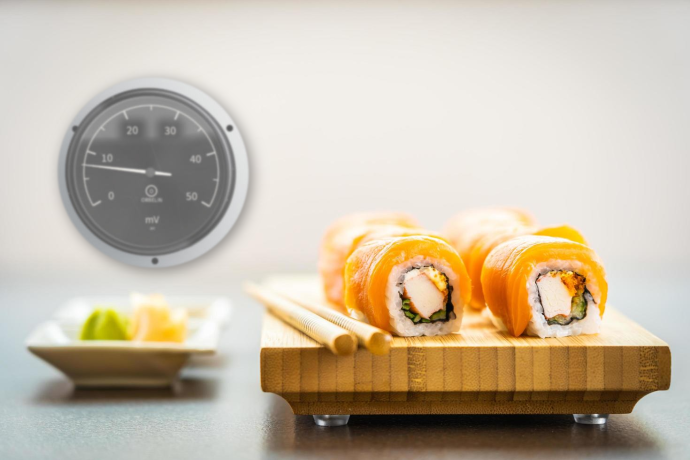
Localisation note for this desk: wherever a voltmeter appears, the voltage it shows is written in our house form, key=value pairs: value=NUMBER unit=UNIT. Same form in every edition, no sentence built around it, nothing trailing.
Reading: value=7.5 unit=mV
